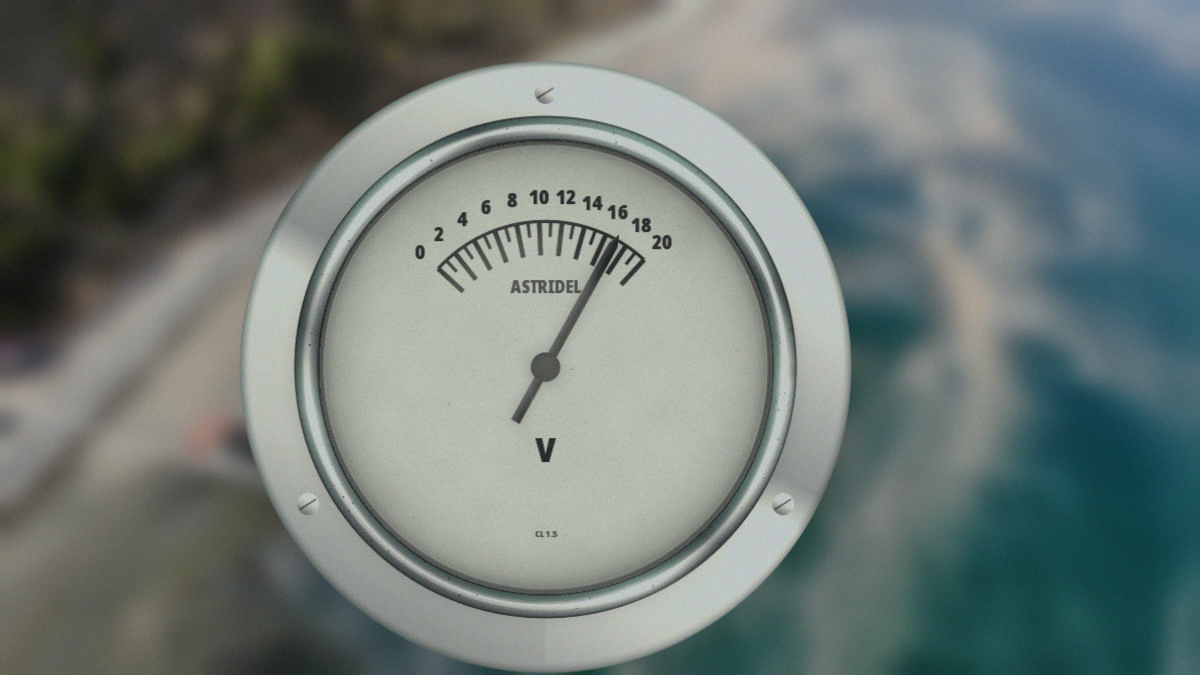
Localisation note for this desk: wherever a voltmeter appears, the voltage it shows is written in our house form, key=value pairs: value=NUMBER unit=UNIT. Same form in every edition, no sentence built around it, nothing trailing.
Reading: value=17 unit=V
